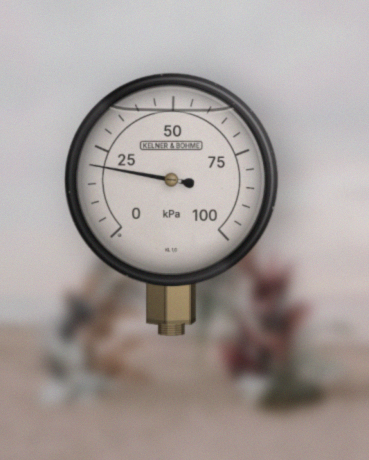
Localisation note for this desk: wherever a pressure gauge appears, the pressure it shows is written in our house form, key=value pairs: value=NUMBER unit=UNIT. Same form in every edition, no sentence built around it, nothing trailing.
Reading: value=20 unit=kPa
